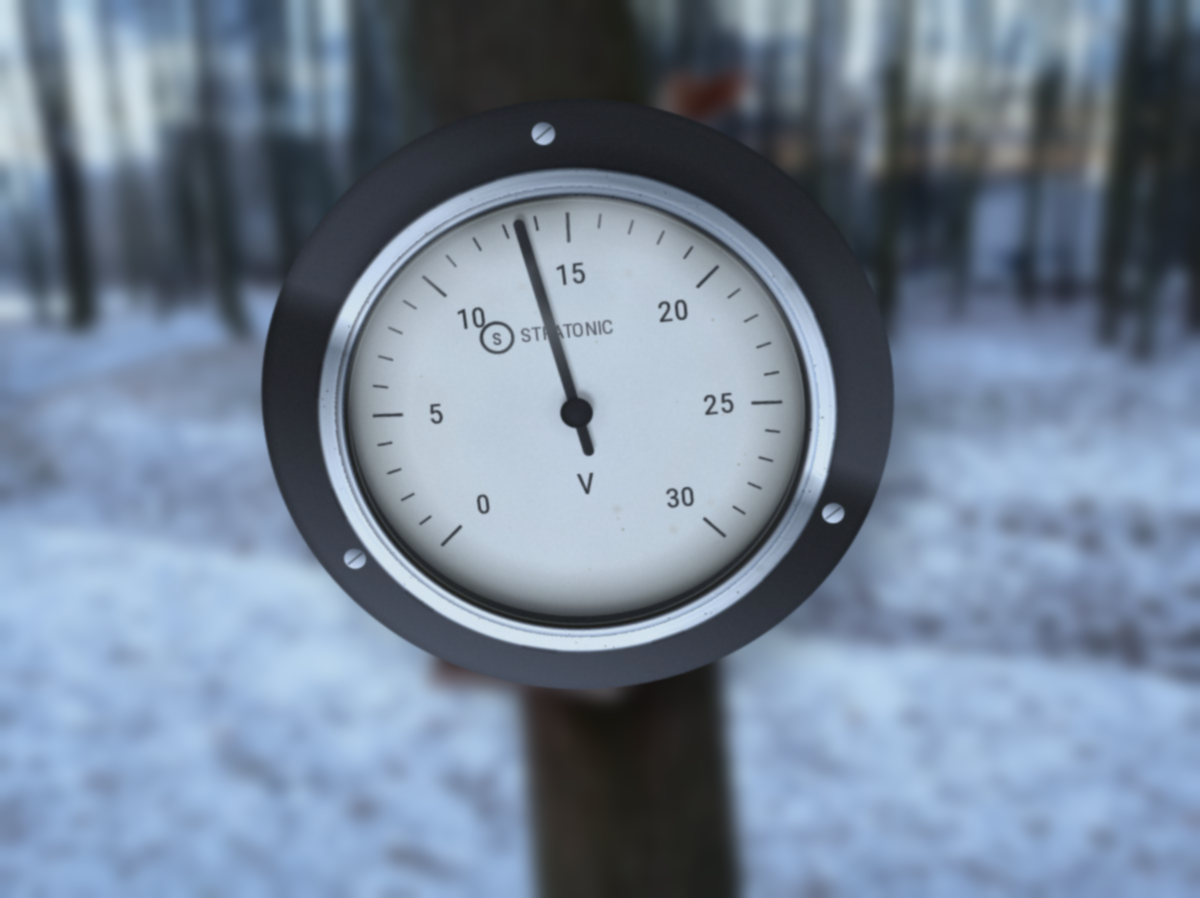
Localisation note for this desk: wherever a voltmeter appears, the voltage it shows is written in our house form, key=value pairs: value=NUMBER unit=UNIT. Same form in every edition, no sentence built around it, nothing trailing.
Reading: value=13.5 unit=V
